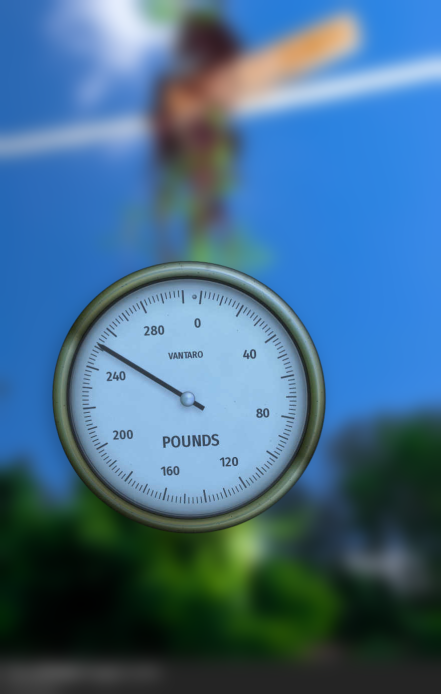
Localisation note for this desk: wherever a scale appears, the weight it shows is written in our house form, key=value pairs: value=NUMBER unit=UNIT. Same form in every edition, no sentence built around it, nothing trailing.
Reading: value=252 unit=lb
